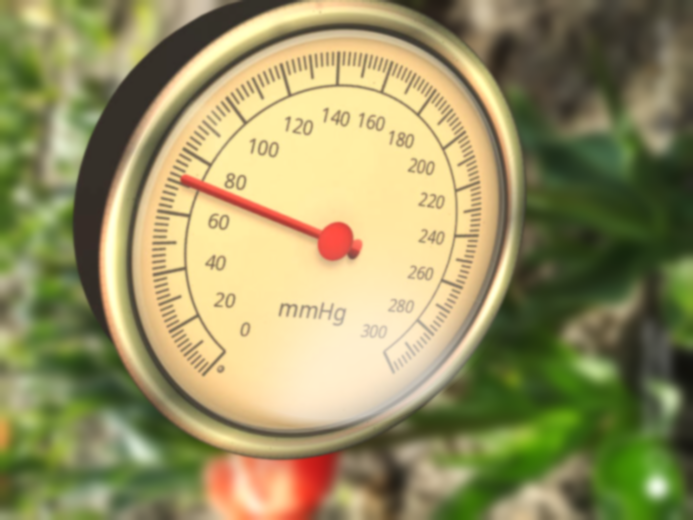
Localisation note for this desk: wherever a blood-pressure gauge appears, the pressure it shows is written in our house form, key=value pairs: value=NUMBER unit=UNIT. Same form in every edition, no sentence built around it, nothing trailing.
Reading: value=72 unit=mmHg
